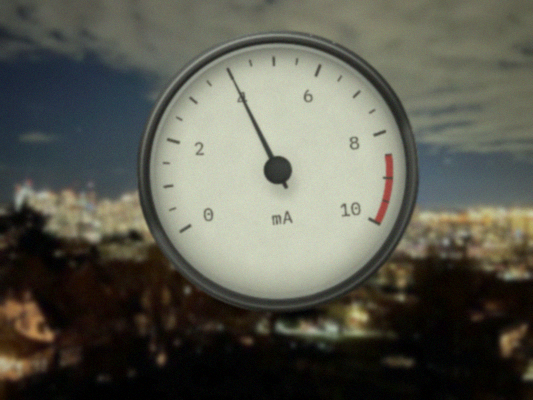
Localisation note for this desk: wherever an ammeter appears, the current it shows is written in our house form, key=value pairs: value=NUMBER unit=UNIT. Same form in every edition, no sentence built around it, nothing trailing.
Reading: value=4 unit=mA
